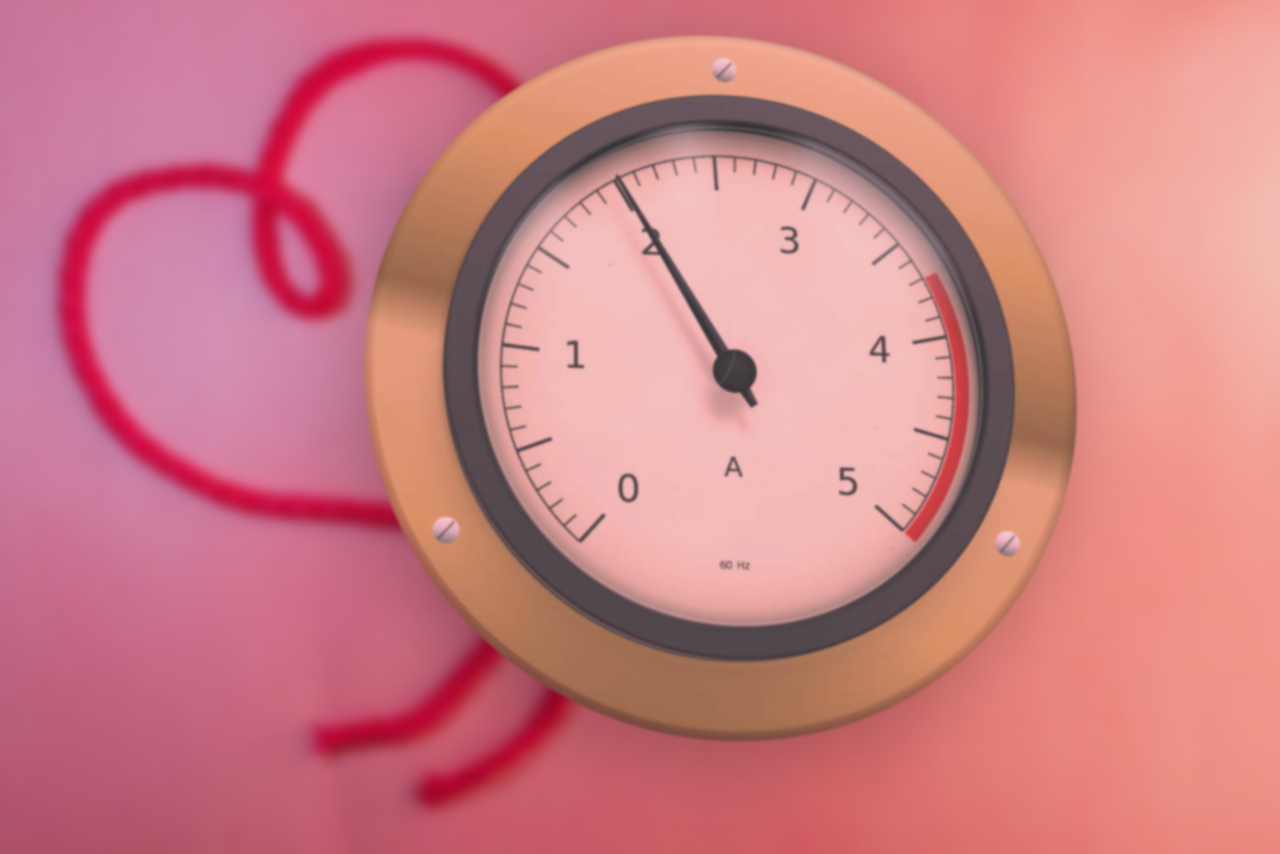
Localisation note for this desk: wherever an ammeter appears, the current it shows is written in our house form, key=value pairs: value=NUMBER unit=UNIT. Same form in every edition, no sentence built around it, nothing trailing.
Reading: value=2 unit=A
